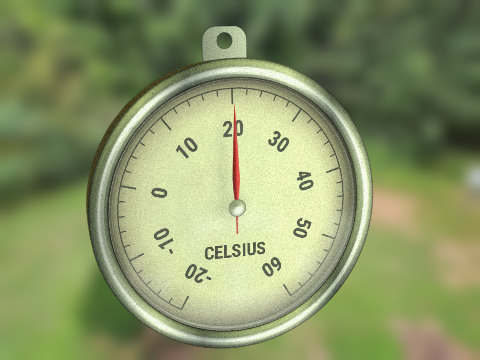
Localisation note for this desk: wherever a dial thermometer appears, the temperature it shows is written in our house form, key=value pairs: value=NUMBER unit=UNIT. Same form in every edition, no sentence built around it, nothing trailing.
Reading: value=20 unit=°C
